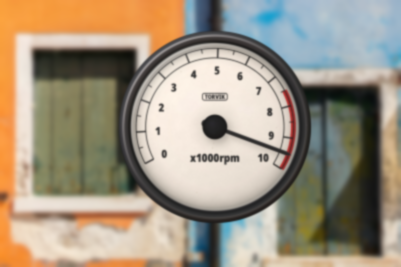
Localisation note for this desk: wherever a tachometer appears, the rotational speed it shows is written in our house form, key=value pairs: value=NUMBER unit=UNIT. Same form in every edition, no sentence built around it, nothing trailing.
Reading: value=9500 unit=rpm
